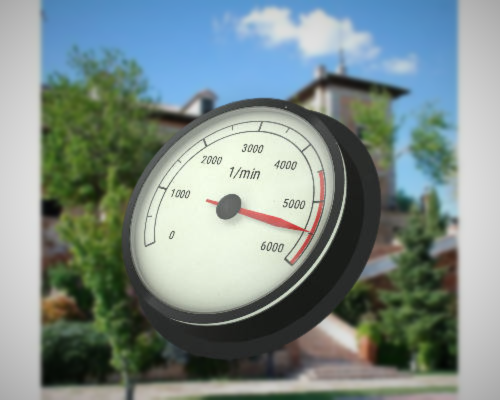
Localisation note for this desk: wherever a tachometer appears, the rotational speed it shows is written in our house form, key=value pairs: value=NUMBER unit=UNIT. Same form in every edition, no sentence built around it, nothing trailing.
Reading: value=5500 unit=rpm
